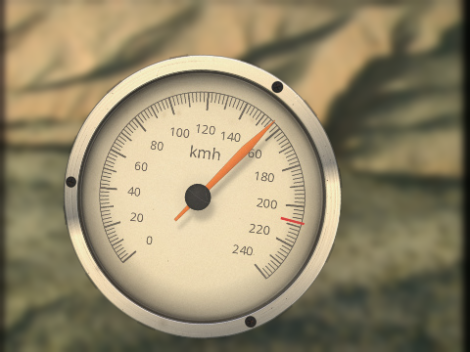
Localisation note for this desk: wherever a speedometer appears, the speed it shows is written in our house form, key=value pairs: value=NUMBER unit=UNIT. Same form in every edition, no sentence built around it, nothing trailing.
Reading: value=156 unit=km/h
